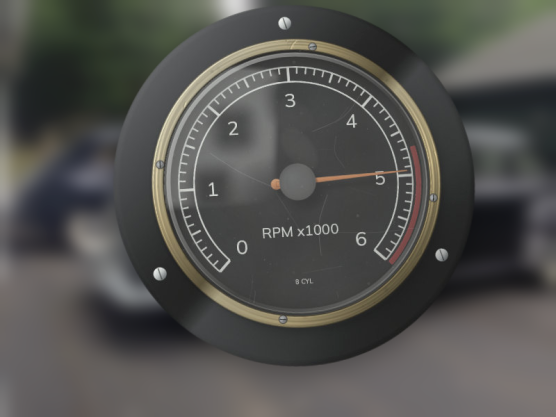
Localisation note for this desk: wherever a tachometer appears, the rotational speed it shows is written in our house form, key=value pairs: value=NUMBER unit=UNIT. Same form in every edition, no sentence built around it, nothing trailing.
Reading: value=4950 unit=rpm
